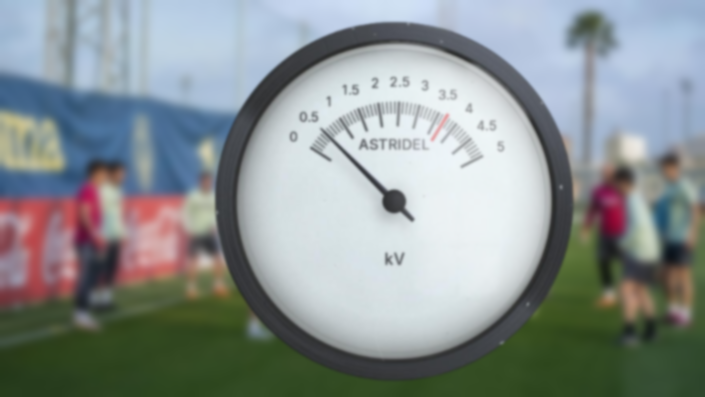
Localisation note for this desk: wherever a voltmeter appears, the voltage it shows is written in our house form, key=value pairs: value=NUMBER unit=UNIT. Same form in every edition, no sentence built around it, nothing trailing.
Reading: value=0.5 unit=kV
